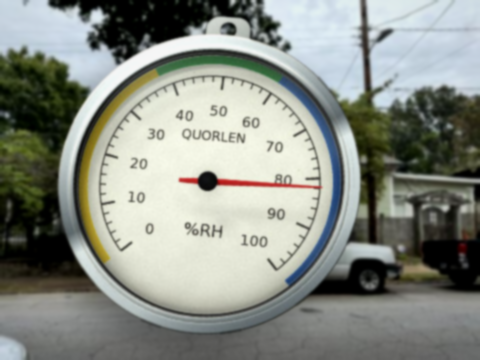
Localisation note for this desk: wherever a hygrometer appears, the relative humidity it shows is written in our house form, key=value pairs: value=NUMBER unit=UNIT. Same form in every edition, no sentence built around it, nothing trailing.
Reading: value=82 unit=%
